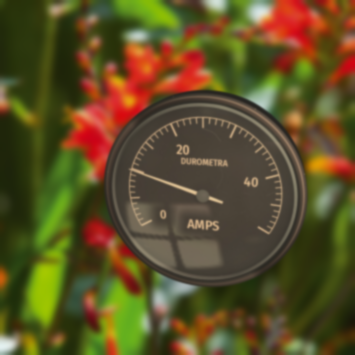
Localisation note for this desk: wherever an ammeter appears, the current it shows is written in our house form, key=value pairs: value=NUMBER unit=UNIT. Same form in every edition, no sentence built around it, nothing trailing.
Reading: value=10 unit=A
